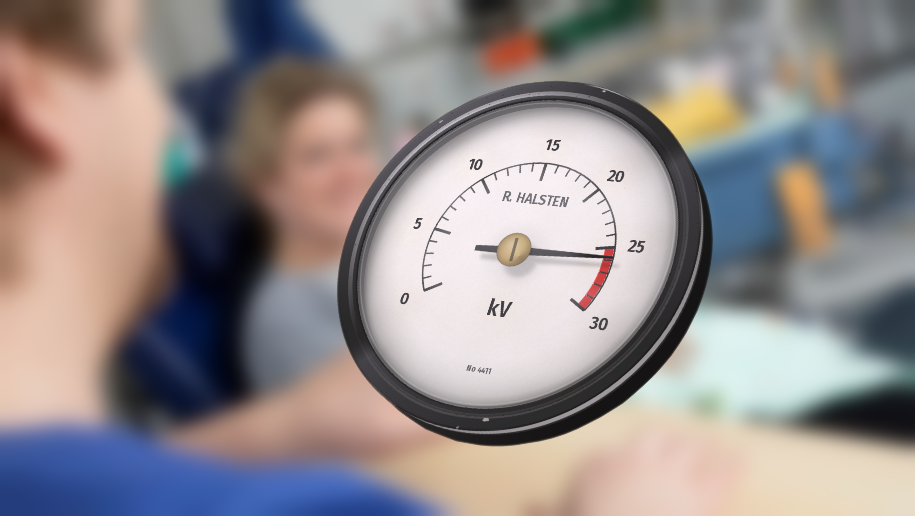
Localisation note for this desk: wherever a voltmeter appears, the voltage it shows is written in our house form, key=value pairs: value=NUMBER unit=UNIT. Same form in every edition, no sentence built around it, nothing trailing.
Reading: value=26 unit=kV
